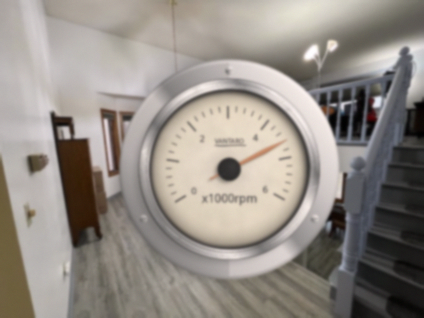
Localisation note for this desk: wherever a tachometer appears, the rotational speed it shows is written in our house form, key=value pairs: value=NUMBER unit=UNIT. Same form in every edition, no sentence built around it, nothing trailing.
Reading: value=4600 unit=rpm
